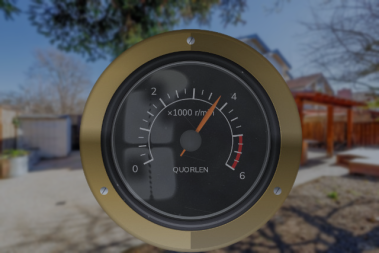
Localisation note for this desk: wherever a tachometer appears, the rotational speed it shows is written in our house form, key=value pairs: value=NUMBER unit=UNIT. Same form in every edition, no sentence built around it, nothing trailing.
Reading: value=3750 unit=rpm
